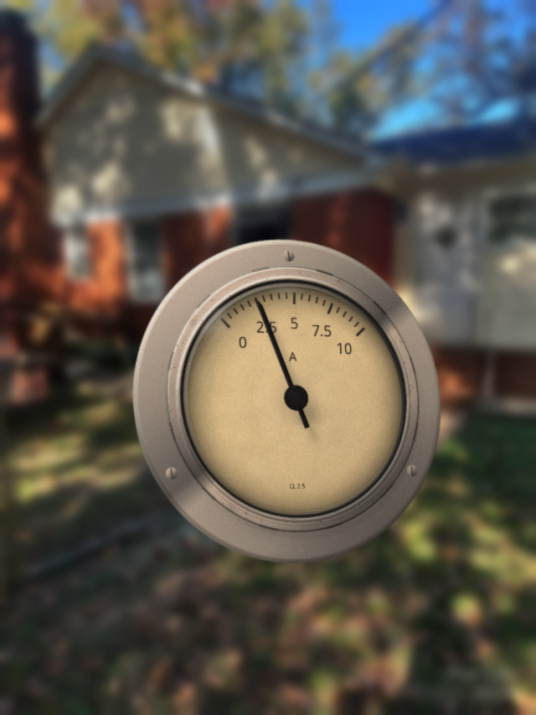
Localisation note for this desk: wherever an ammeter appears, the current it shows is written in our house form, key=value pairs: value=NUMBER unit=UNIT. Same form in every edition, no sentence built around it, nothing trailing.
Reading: value=2.5 unit=A
